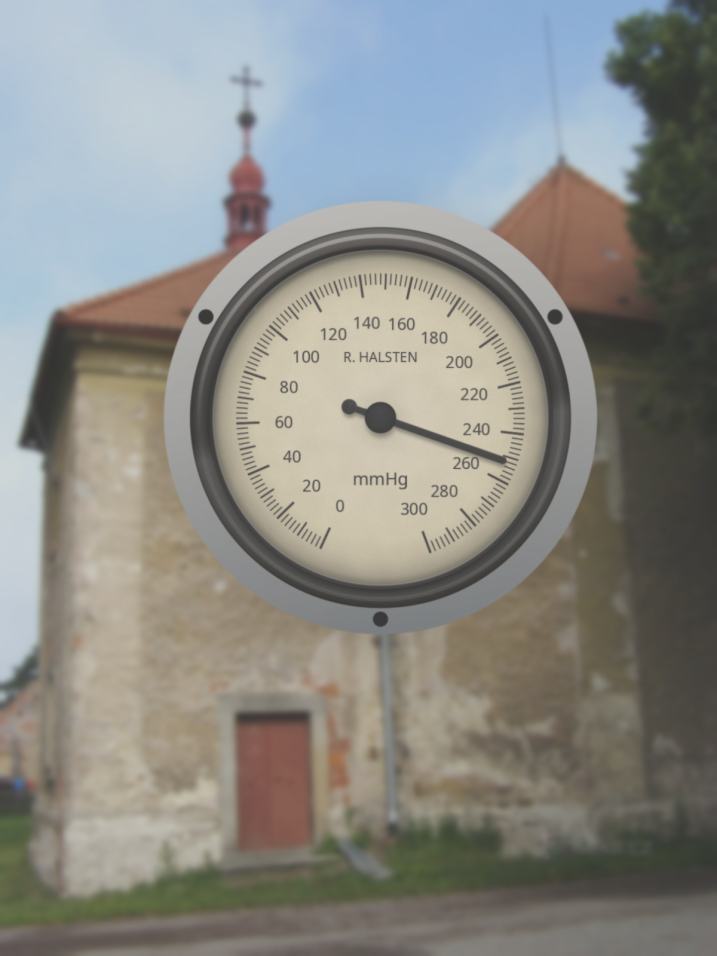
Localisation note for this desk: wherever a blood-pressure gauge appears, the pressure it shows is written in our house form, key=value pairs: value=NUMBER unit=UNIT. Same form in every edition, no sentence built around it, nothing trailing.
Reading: value=252 unit=mmHg
